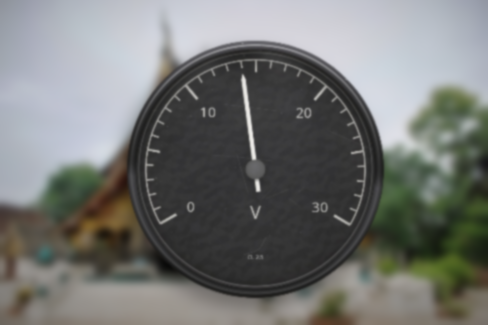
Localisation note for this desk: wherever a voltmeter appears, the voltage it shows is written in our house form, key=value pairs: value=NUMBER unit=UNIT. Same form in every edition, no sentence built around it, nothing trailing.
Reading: value=14 unit=V
